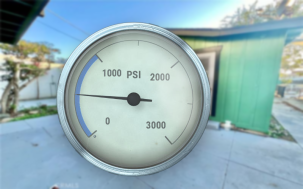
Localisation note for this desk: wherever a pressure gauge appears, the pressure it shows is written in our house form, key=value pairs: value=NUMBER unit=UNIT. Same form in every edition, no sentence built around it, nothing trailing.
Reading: value=500 unit=psi
